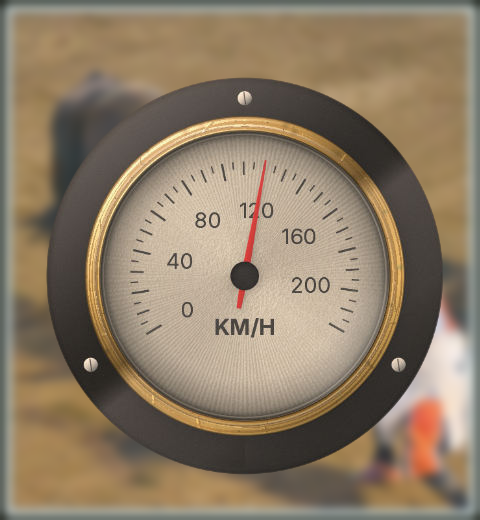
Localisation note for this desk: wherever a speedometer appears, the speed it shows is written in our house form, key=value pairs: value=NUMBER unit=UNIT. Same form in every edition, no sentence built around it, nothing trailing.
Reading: value=120 unit=km/h
